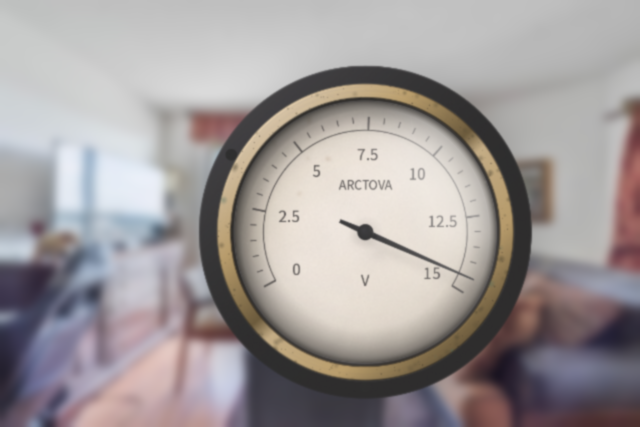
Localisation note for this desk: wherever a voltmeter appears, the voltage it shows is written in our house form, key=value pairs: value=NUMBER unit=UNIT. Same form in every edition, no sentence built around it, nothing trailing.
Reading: value=14.5 unit=V
